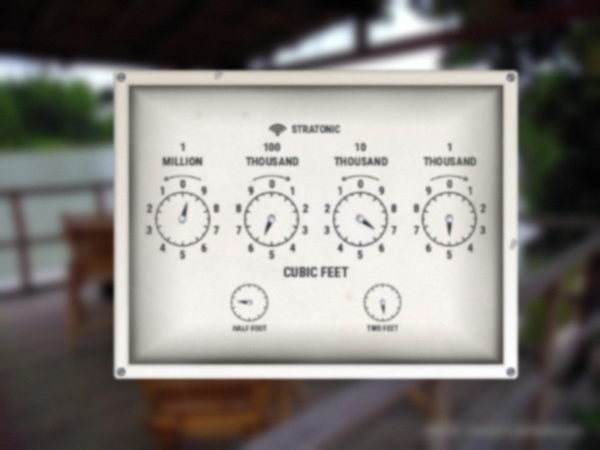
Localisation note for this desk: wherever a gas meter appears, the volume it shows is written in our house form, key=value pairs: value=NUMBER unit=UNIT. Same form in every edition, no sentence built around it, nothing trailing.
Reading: value=956500 unit=ft³
